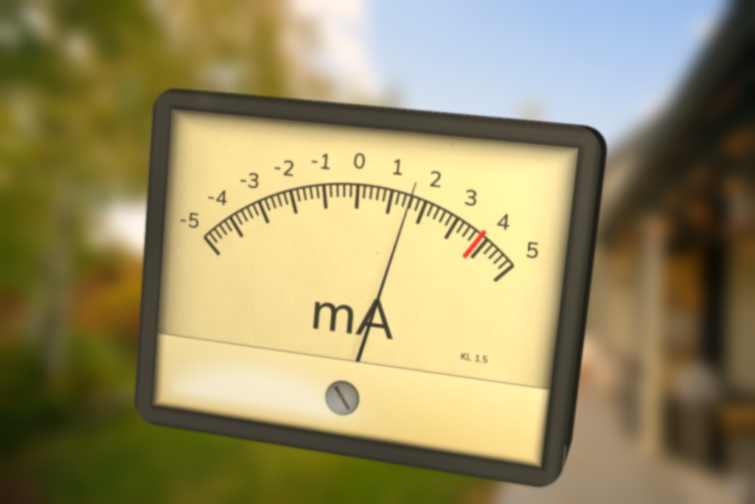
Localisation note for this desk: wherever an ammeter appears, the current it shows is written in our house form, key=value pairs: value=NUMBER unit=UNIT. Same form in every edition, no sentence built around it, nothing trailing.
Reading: value=1.6 unit=mA
